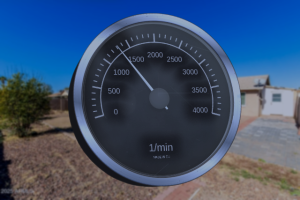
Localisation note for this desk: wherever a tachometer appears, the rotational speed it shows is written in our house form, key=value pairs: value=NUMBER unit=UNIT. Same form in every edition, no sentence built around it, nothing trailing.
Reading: value=1300 unit=rpm
